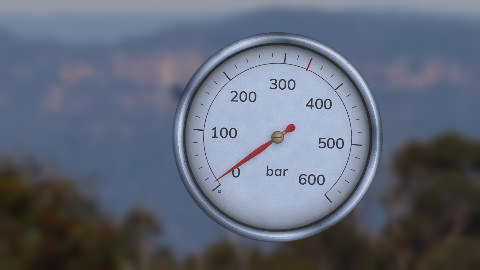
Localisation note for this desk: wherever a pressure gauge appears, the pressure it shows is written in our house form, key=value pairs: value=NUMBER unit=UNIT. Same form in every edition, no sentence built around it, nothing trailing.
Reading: value=10 unit=bar
